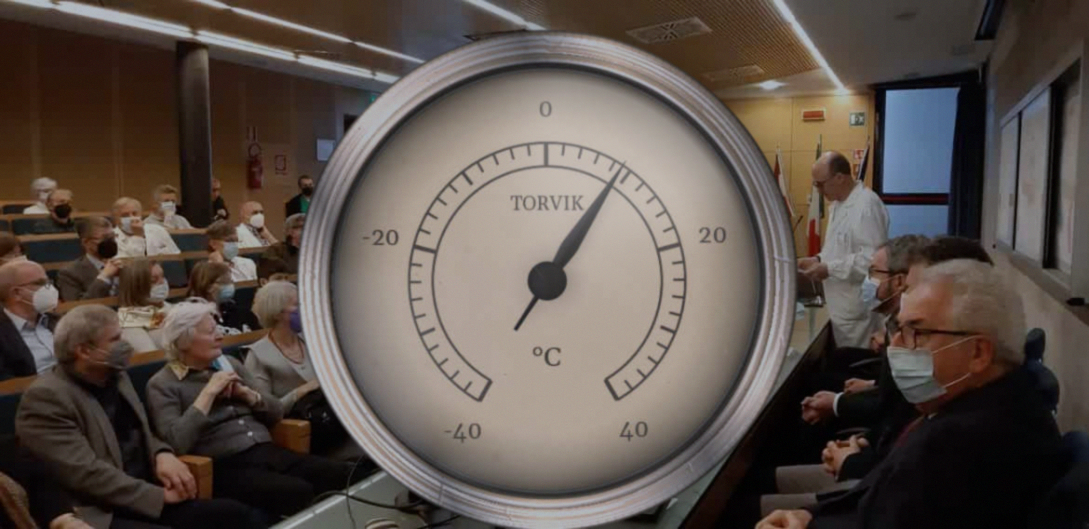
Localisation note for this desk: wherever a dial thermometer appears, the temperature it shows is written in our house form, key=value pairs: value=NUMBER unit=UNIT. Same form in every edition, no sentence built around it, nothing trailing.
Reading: value=9 unit=°C
